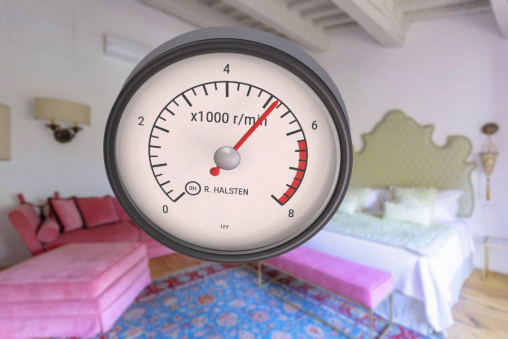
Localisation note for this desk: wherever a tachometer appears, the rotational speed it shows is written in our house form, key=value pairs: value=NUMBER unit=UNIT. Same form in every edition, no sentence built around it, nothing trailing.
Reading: value=5125 unit=rpm
